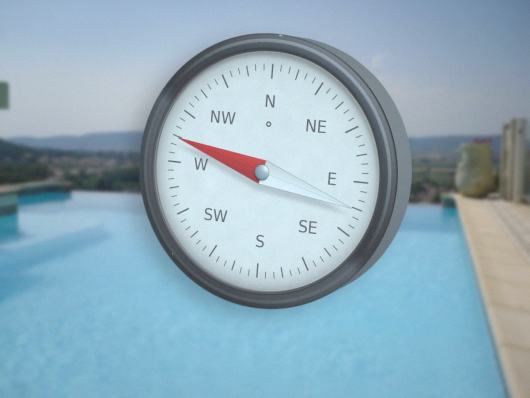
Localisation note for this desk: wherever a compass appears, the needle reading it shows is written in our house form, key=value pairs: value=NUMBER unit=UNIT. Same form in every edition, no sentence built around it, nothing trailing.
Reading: value=285 unit=°
